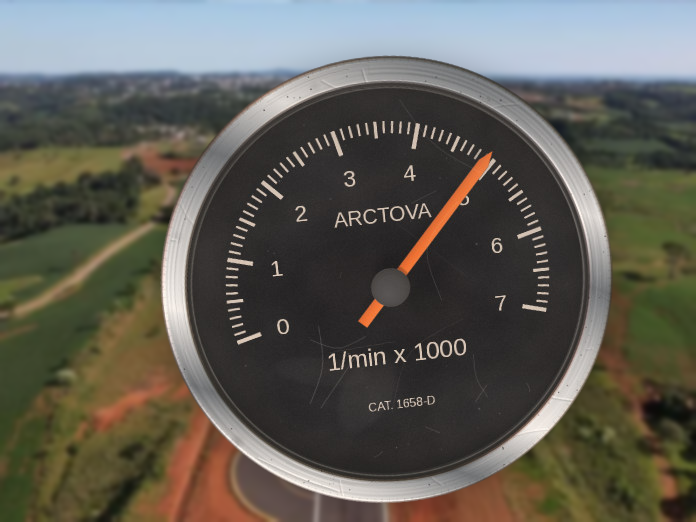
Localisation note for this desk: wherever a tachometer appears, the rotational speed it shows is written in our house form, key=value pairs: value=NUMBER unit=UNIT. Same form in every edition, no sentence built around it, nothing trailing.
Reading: value=4900 unit=rpm
